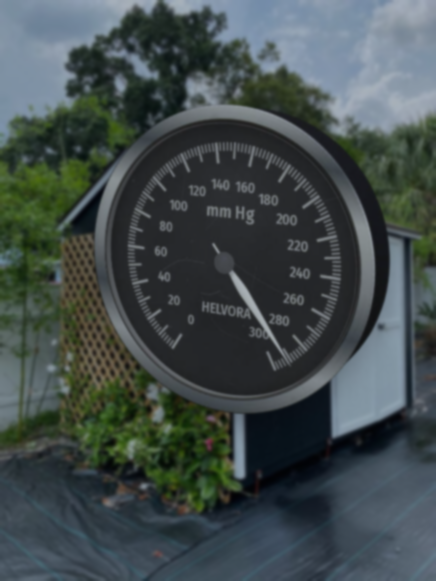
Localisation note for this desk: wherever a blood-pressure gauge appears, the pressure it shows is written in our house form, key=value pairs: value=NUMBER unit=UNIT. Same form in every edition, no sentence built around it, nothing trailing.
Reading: value=290 unit=mmHg
